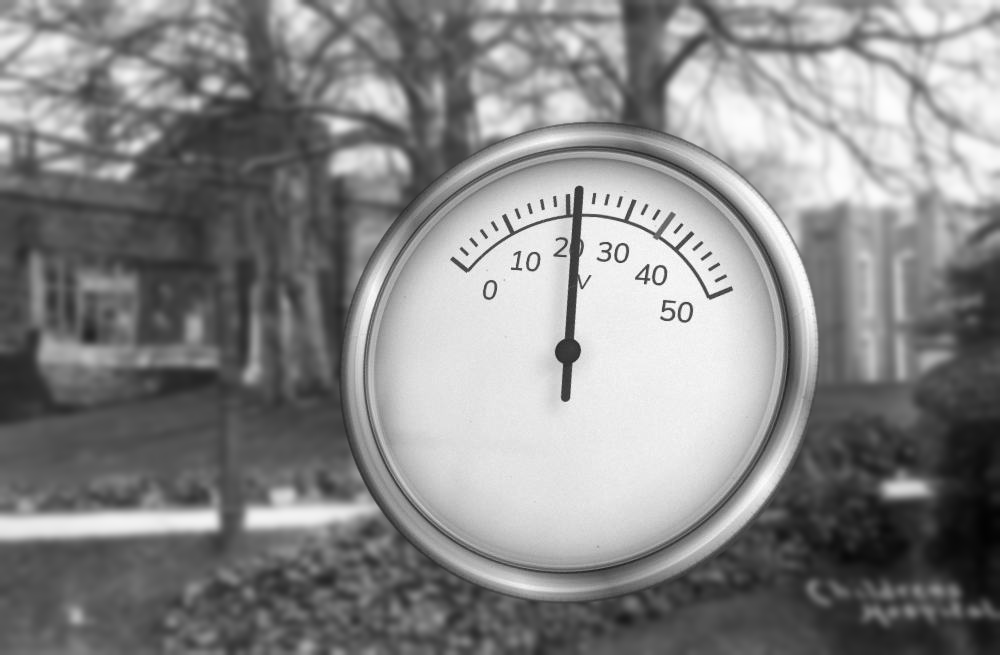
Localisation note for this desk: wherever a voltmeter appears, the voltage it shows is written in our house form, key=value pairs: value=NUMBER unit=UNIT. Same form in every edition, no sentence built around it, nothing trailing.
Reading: value=22 unit=V
